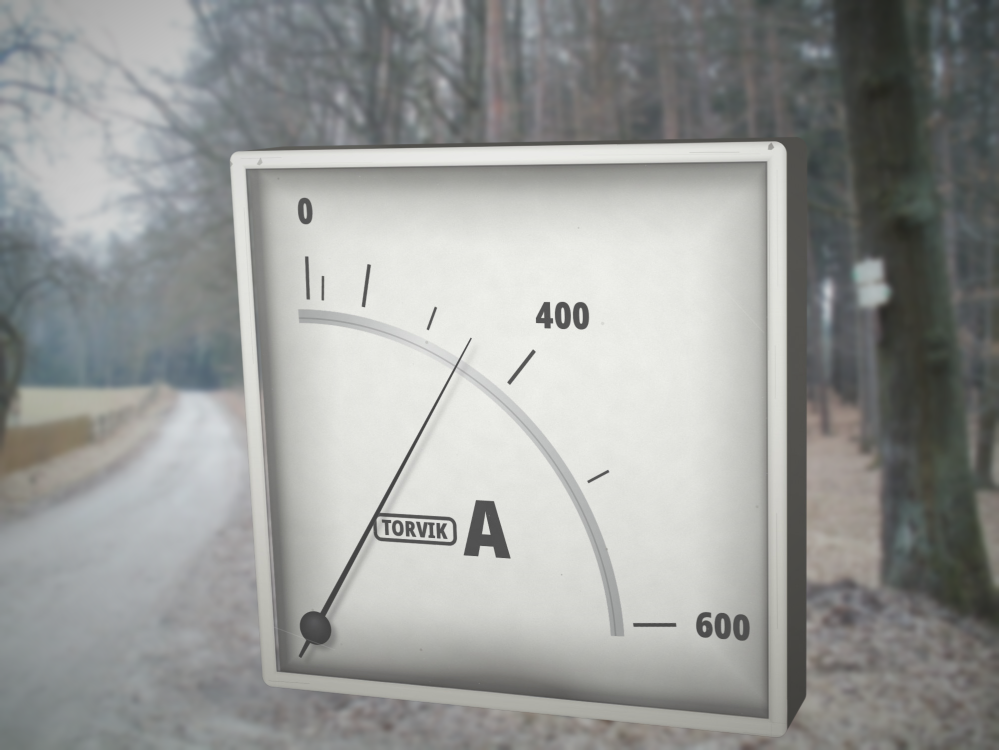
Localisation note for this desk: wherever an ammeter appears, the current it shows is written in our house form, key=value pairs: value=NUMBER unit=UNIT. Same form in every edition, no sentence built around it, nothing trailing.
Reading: value=350 unit=A
